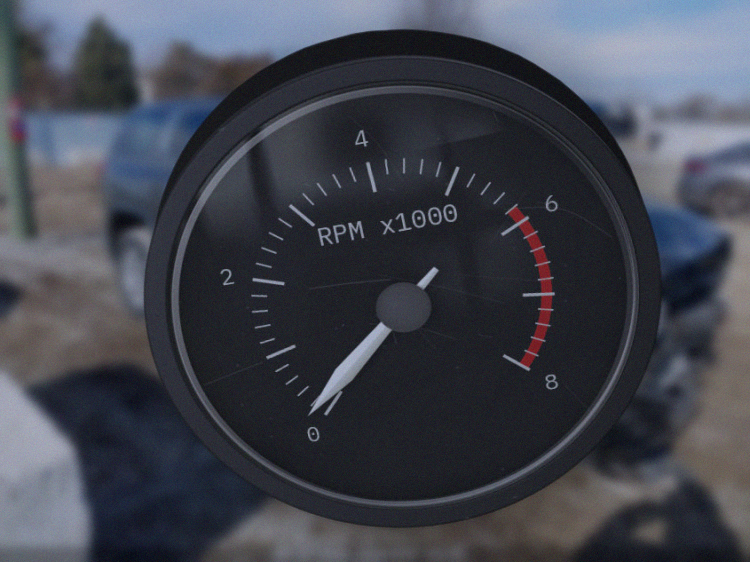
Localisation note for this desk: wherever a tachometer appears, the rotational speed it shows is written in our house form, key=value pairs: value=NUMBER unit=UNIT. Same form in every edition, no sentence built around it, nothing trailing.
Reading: value=200 unit=rpm
